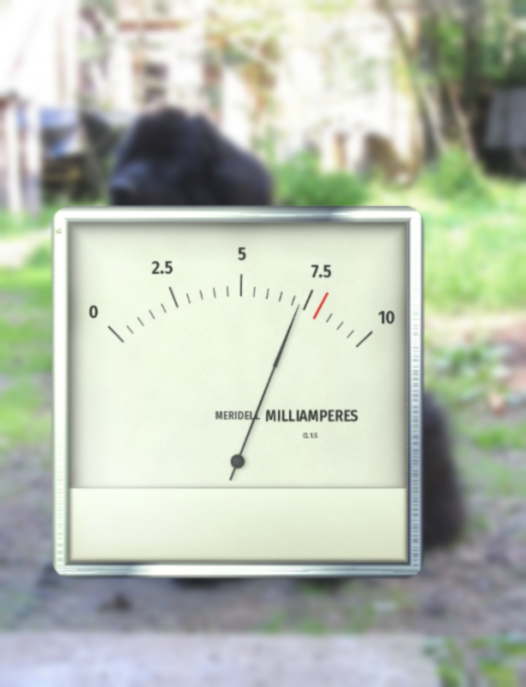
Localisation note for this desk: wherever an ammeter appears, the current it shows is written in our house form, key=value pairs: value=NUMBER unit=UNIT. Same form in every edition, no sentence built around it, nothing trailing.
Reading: value=7.25 unit=mA
